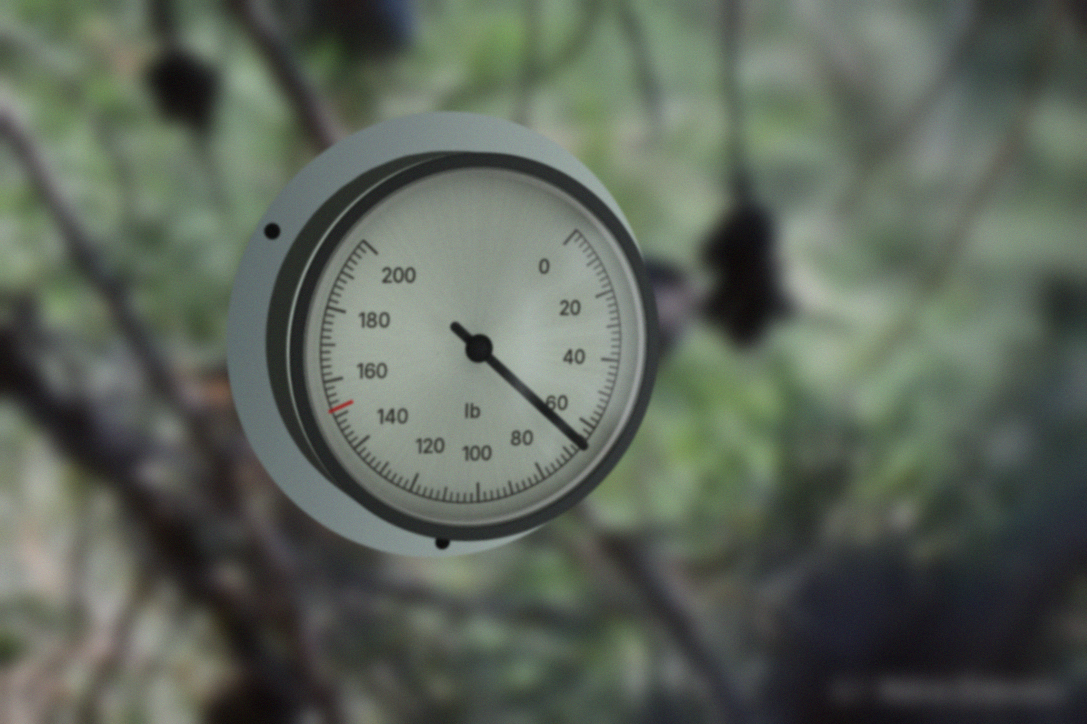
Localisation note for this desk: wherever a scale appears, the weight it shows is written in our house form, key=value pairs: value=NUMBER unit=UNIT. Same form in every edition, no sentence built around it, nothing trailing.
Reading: value=66 unit=lb
